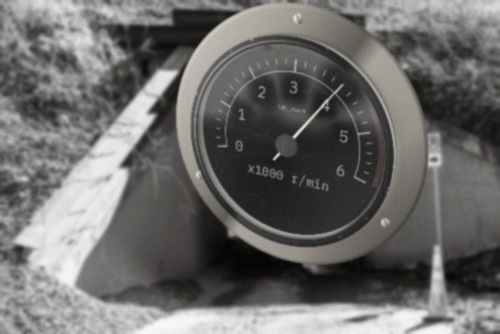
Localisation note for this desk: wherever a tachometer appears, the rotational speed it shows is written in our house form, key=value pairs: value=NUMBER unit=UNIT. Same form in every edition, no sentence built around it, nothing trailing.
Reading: value=4000 unit=rpm
